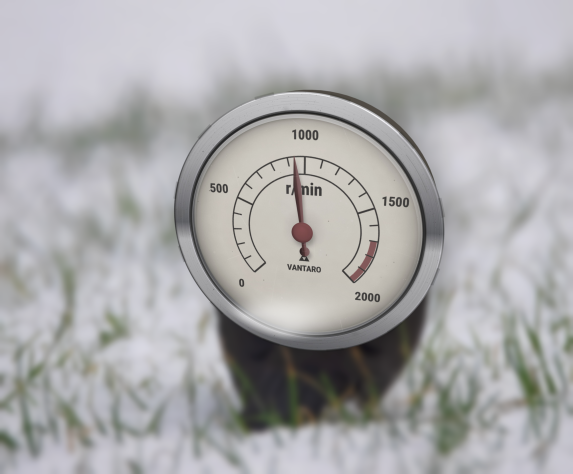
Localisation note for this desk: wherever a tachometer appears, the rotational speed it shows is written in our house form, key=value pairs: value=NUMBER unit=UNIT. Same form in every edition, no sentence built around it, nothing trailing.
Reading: value=950 unit=rpm
